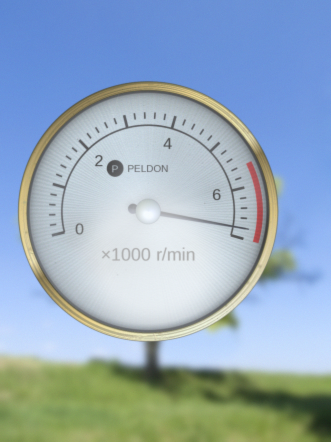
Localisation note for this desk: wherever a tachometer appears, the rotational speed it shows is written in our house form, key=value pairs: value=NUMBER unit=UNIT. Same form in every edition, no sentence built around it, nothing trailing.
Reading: value=6800 unit=rpm
